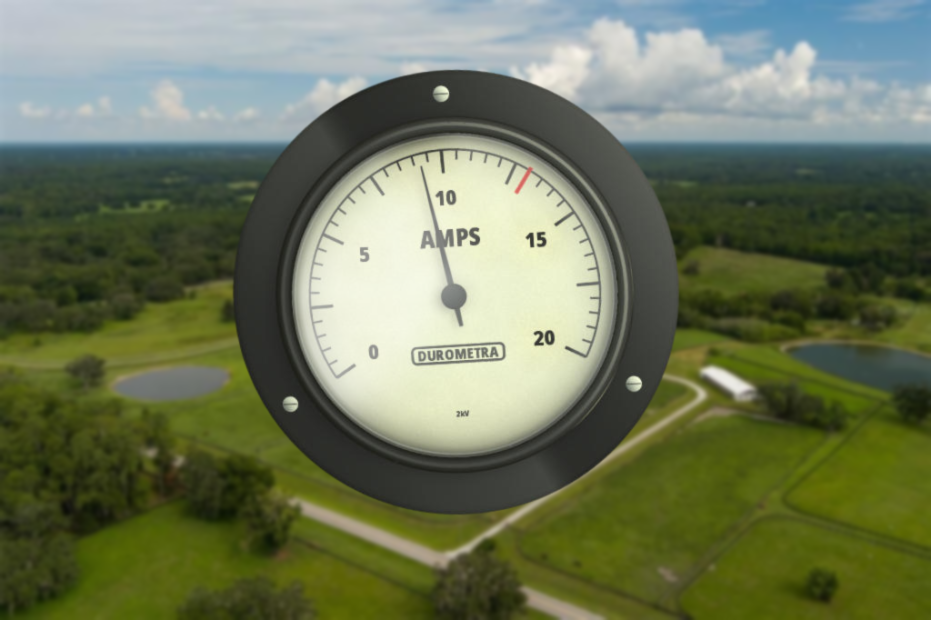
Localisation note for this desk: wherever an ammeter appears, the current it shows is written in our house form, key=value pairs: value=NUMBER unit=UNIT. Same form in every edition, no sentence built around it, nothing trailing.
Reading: value=9.25 unit=A
